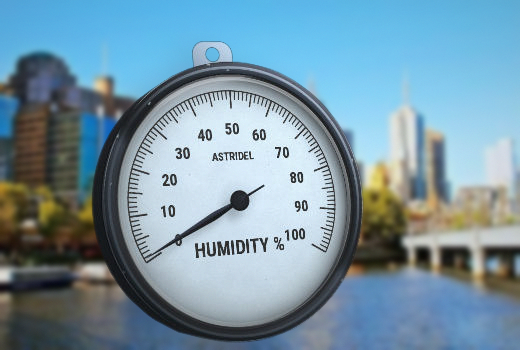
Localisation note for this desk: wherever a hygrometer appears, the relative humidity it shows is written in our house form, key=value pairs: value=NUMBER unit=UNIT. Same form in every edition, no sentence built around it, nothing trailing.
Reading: value=1 unit=%
